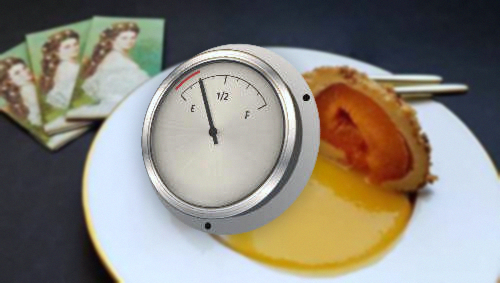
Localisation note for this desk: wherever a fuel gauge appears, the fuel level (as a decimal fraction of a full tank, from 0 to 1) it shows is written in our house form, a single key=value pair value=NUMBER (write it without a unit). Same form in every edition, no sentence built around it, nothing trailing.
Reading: value=0.25
